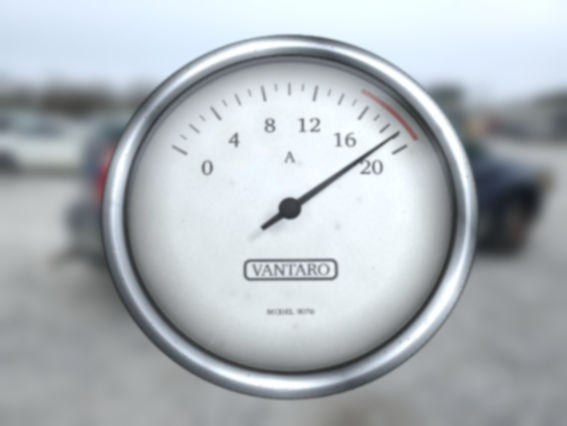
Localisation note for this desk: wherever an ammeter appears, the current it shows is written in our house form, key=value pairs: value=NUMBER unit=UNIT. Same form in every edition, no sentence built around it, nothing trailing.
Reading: value=19 unit=A
